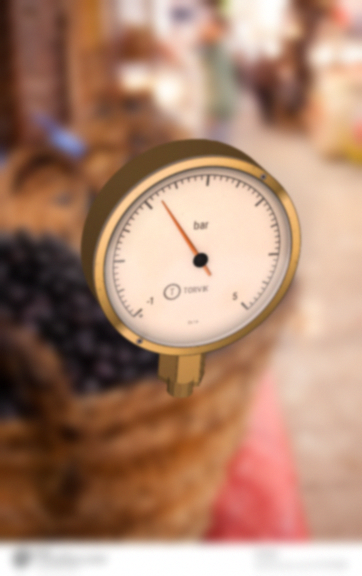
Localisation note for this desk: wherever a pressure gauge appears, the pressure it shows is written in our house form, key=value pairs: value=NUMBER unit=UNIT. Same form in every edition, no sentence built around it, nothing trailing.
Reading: value=1.2 unit=bar
